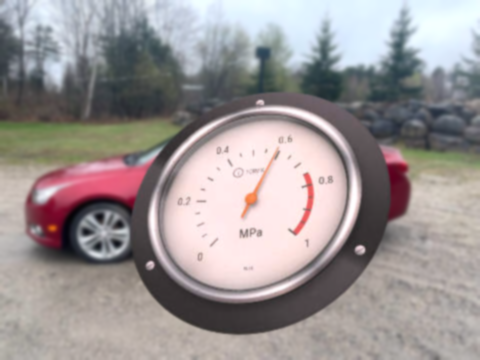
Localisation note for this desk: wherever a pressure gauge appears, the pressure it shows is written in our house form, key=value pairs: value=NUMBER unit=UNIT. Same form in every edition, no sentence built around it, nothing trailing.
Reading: value=0.6 unit=MPa
